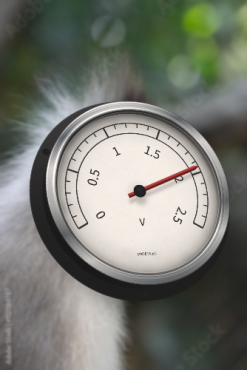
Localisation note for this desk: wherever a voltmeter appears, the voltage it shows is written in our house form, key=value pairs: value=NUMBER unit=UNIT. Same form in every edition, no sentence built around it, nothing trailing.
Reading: value=1.95 unit=V
